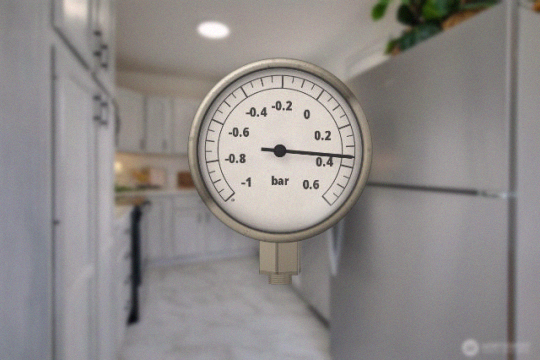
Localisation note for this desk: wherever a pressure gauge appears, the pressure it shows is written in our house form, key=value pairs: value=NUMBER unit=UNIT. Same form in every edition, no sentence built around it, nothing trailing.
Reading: value=0.35 unit=bar
